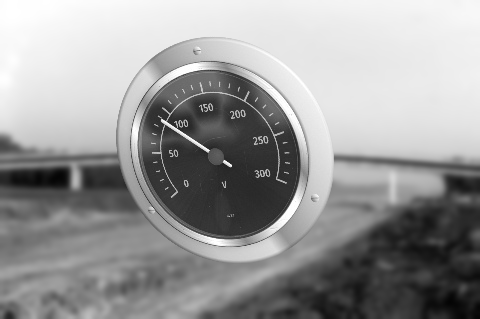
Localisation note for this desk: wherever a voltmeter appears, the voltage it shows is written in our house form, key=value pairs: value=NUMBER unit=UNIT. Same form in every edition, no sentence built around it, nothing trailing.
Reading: value=90 unit=V
